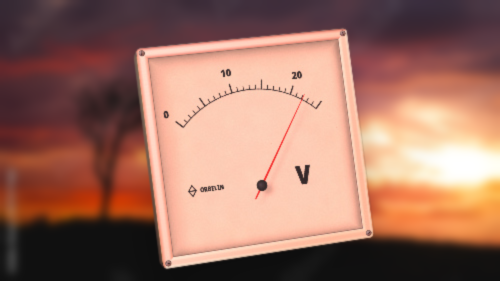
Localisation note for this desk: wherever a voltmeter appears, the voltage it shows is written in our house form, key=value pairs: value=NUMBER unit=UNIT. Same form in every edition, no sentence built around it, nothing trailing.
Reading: value=22 unit=V
